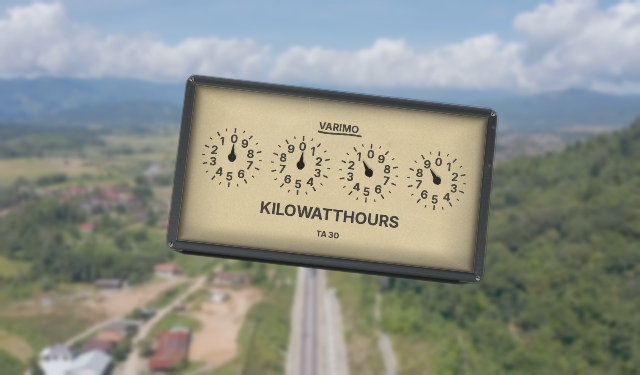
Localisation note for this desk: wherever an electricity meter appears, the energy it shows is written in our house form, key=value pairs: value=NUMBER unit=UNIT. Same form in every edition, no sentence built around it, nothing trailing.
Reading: value=9 unit=kWh
